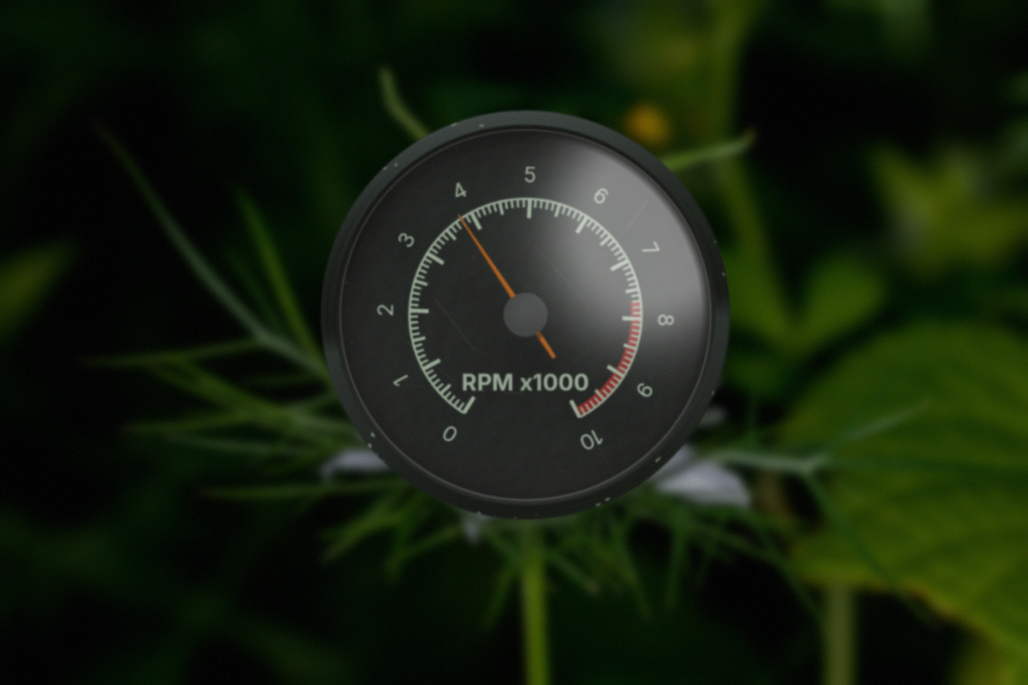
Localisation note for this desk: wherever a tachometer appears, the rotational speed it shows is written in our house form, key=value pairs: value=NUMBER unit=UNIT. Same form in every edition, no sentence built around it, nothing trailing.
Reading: value=3800 unit=rpm
